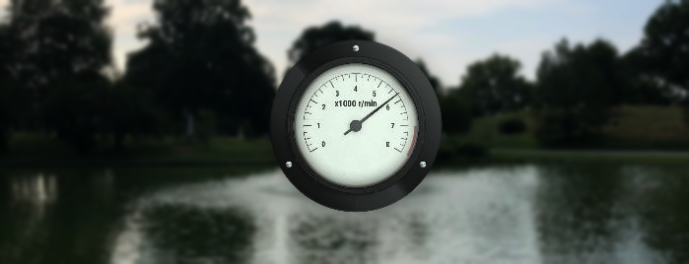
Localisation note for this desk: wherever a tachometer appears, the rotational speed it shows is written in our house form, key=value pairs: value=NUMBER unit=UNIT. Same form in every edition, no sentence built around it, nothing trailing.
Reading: value=5750 unit=rpm
